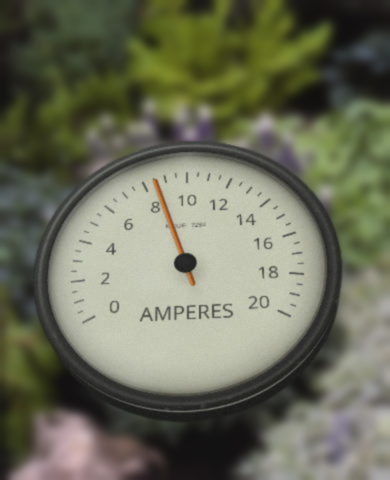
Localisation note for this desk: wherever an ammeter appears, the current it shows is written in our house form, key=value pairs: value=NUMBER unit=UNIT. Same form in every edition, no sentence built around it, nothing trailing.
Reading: value=8.5 unit=A
